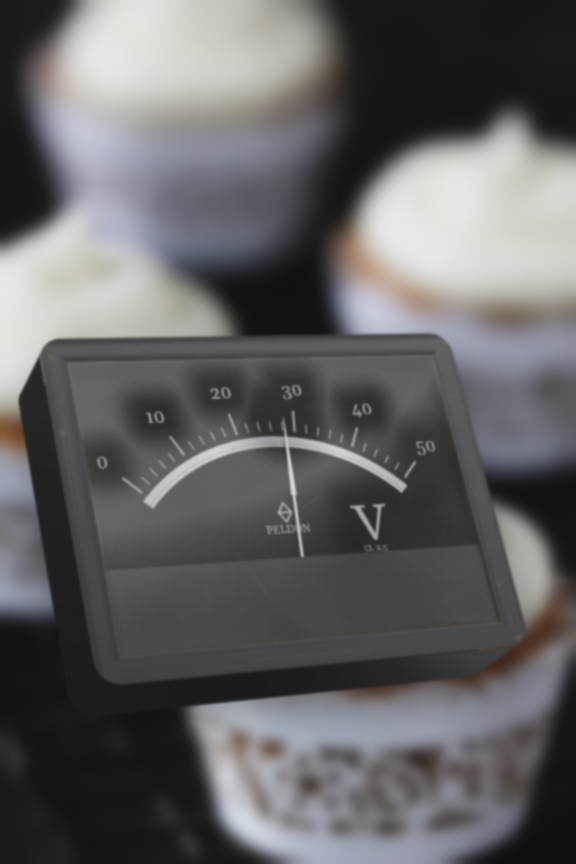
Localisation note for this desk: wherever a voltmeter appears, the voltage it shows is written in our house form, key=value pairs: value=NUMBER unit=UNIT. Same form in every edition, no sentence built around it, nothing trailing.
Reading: value=28 unit=V
